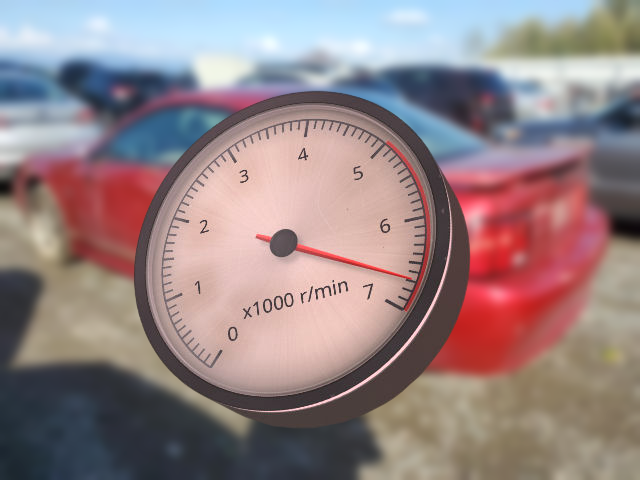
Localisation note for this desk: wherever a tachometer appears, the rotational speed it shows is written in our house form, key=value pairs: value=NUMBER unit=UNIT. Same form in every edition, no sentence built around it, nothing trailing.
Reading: value=6700 unit=rpm
